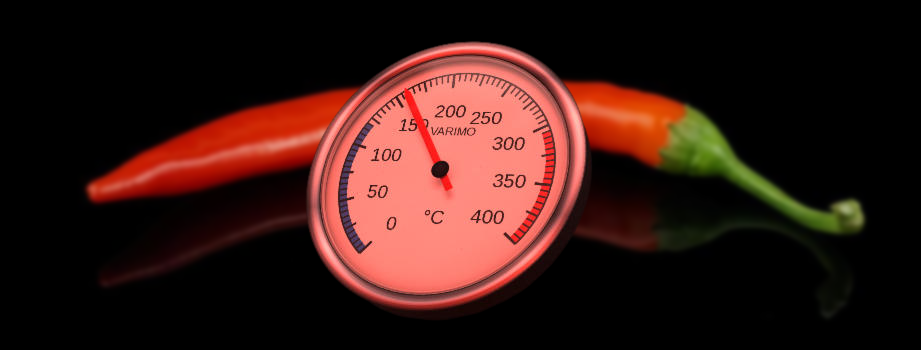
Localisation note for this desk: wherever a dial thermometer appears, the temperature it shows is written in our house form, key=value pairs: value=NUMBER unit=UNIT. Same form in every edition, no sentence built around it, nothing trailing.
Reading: value=160 unit=°C
